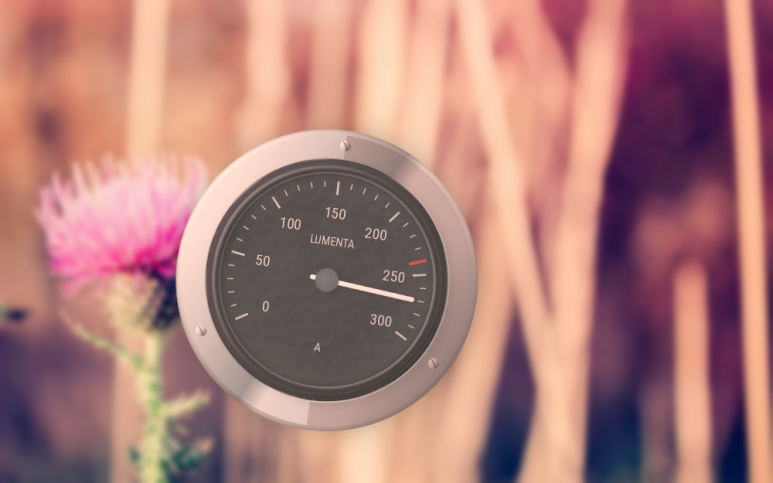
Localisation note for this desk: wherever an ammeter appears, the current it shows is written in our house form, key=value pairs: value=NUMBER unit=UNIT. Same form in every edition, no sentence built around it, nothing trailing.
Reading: value=270 unit=A
